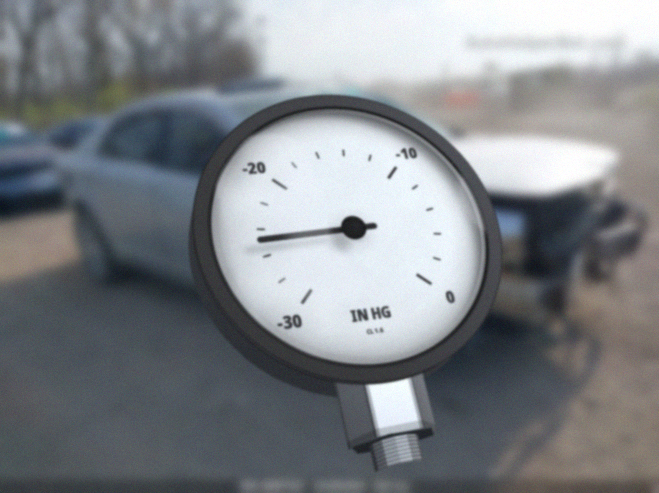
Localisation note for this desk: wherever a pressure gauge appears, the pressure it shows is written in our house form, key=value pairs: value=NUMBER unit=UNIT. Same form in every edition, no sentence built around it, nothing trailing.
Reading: value=-25 unit=inHg
